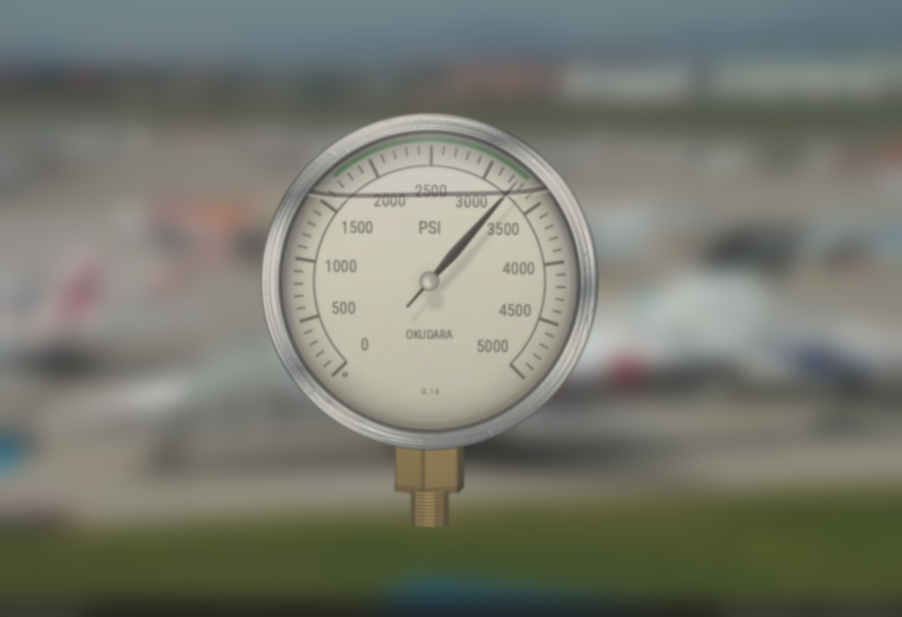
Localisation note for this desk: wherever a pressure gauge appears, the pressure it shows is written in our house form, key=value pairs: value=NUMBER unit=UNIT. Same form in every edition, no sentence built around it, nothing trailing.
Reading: value=3250 unit=psi
